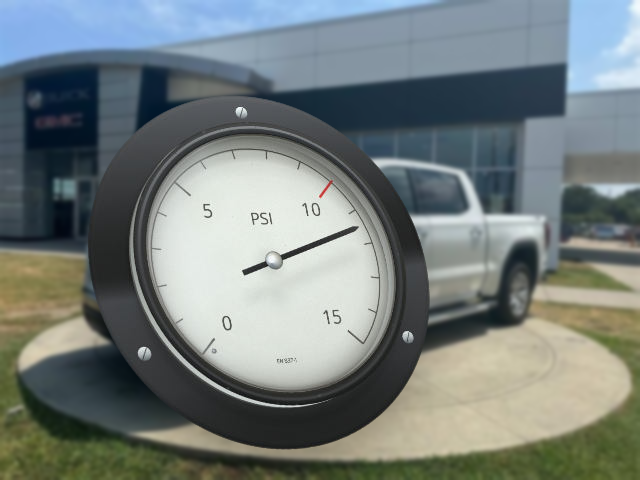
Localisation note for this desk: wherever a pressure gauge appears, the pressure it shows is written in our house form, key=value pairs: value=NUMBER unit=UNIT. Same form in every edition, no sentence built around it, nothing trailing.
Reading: value=11.5 unit=psi
